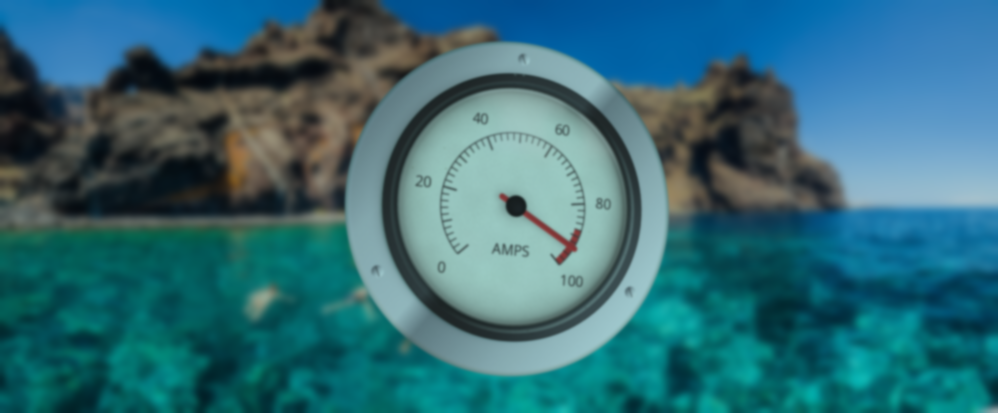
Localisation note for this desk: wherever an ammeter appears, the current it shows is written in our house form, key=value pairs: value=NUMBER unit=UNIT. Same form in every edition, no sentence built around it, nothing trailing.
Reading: value=94 unit=A
